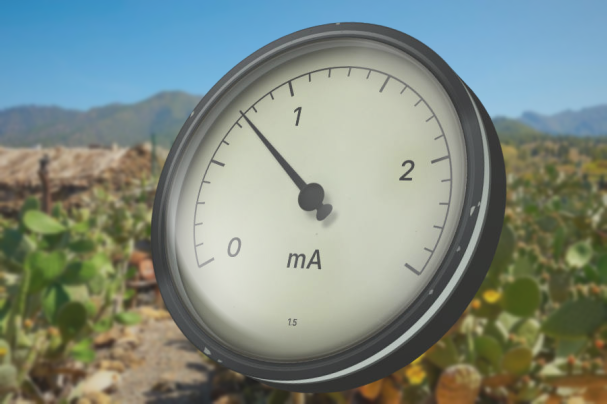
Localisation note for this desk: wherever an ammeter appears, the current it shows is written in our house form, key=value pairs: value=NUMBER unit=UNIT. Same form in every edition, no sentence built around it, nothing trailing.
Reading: value=0.75 unit=mA
